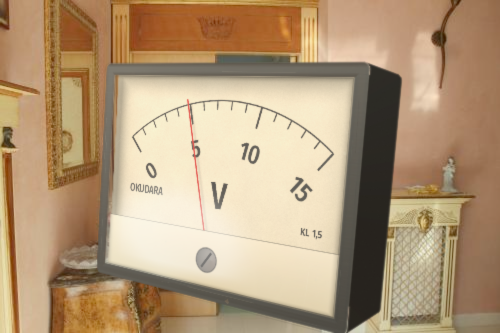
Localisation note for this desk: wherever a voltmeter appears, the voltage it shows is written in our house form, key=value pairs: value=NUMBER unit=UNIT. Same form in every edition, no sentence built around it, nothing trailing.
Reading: value=5 unit=V
